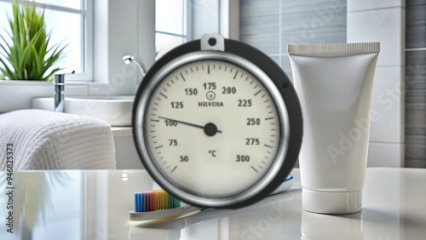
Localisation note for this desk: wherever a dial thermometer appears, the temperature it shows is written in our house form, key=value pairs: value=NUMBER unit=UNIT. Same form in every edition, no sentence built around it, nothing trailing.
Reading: value=105 unit=°C
